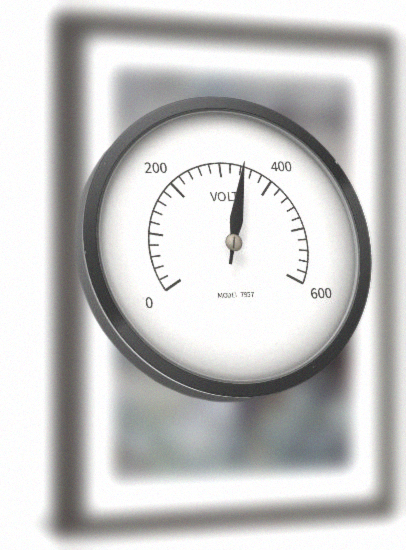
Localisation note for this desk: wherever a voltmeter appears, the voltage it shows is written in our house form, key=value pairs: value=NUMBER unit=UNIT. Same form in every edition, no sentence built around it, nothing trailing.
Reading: value=340 unit=V
